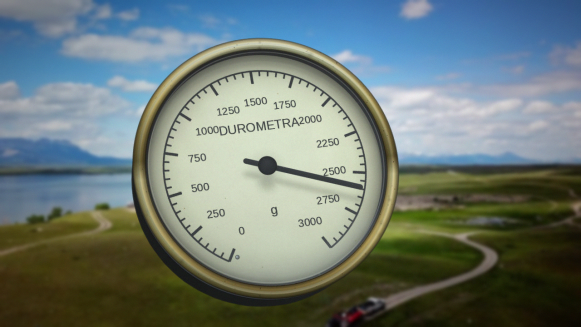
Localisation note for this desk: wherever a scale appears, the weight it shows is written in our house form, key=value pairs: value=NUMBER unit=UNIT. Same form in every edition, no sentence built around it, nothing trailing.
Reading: value=2600 unit=g
